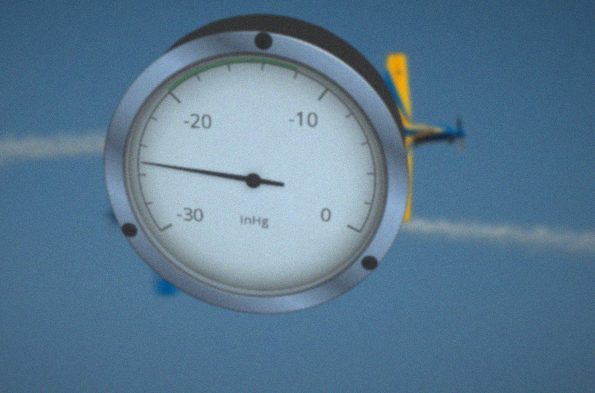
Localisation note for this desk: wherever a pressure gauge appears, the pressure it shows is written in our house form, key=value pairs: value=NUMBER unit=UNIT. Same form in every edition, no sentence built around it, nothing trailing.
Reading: value=-25 unit=inHg
